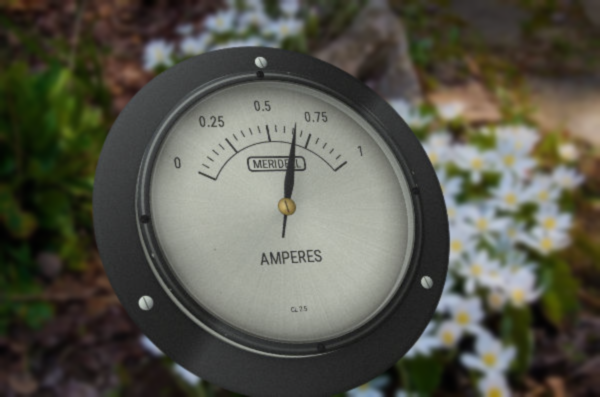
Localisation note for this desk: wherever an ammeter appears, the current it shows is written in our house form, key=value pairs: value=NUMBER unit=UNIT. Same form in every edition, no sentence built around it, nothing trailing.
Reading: value=0.65 unit=A
